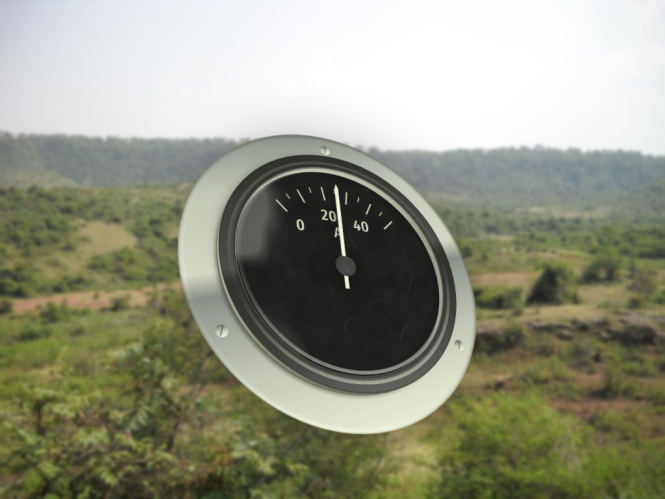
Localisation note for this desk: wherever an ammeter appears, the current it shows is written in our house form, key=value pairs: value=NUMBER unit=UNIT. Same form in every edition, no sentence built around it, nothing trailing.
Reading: value=25 unit=A
